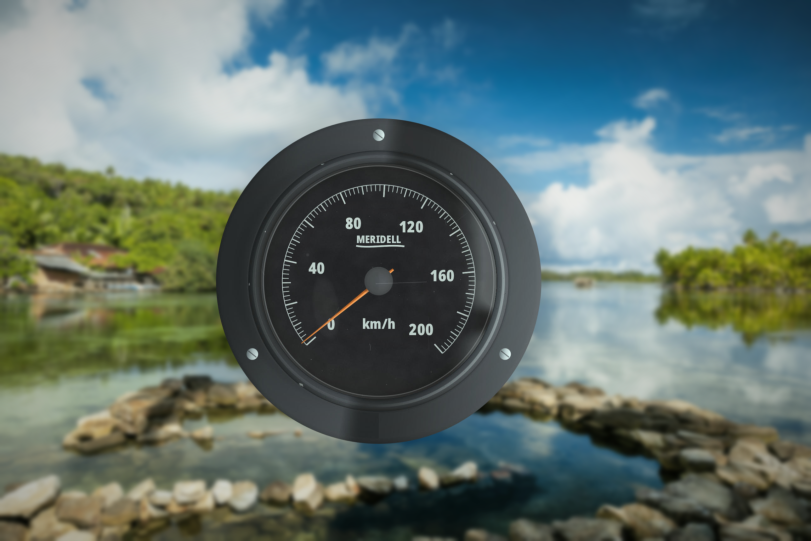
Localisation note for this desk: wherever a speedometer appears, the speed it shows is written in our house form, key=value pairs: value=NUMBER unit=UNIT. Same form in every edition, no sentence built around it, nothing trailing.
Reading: value=2 unit=km/h
